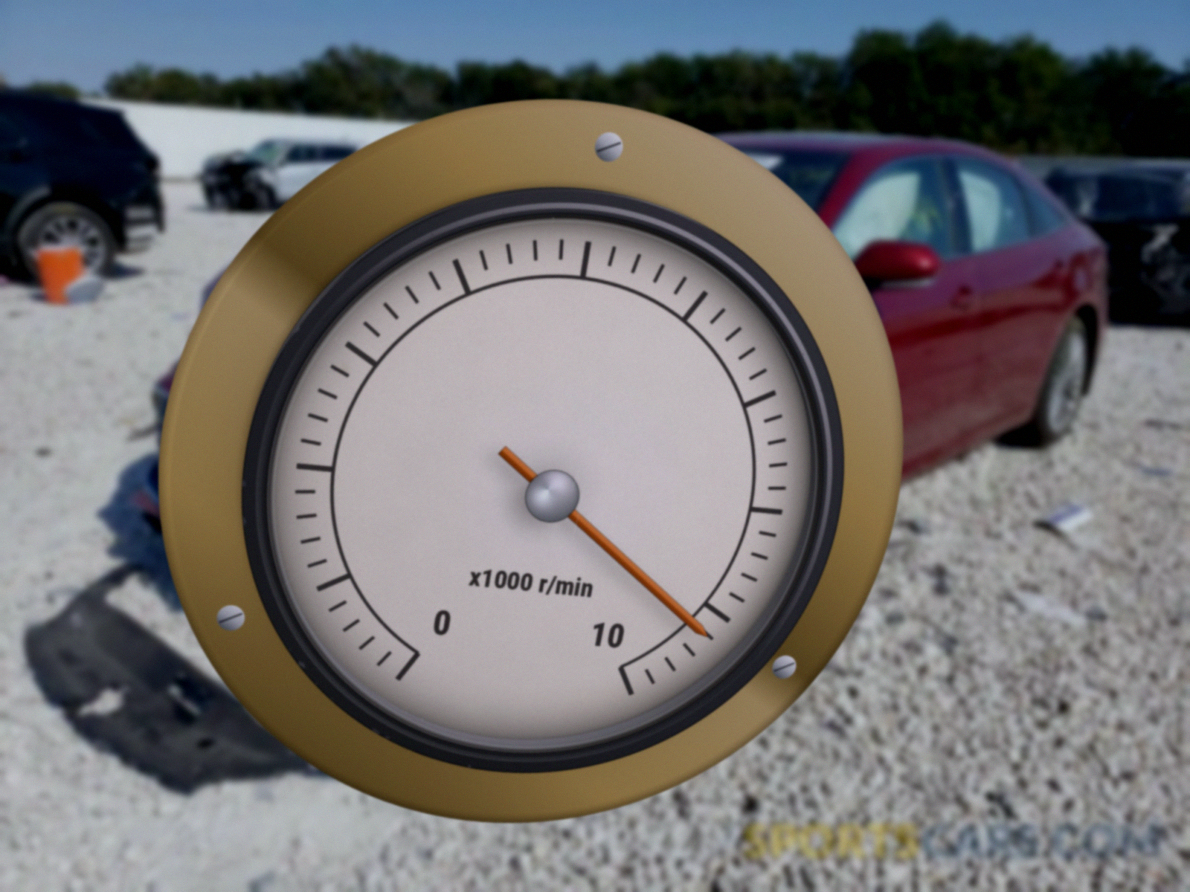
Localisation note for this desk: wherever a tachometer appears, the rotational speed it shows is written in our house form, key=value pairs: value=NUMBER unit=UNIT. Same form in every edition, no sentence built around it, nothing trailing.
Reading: value=9200 unit=rpm
